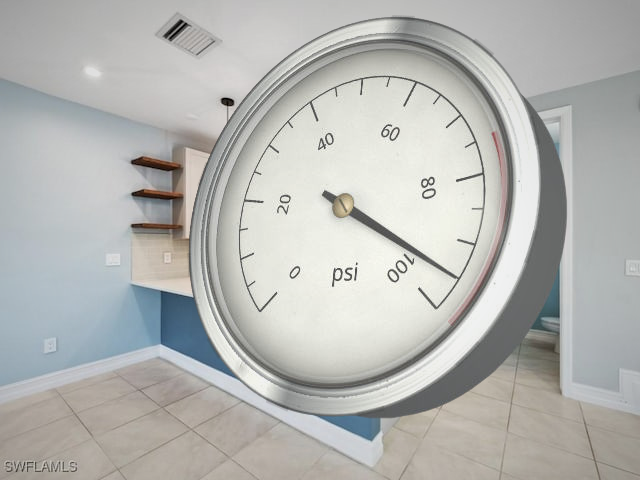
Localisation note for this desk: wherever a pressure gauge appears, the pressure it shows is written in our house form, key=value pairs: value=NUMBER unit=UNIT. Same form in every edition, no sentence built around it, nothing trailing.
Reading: value=95 unit=psi
